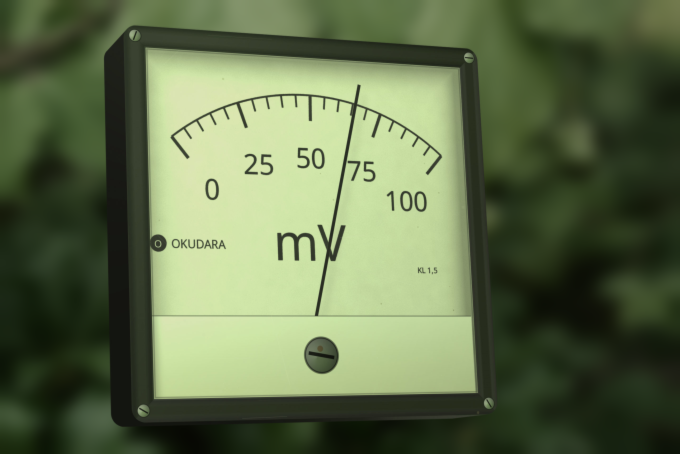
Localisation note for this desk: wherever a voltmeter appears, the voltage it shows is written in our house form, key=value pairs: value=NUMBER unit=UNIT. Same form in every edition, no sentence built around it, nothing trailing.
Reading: value=65 unit=mV
